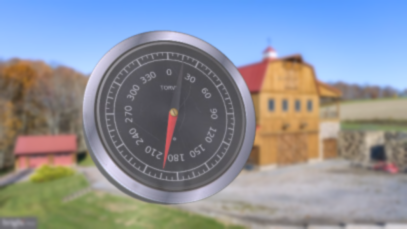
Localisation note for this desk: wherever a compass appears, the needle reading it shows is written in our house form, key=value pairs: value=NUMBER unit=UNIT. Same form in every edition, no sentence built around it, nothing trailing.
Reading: value=195 unit=°
